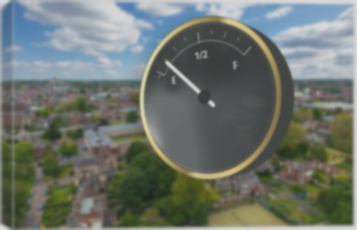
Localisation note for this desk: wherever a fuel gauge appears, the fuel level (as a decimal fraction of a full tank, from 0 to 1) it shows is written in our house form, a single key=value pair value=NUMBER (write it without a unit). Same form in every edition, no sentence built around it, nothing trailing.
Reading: value=0.125
